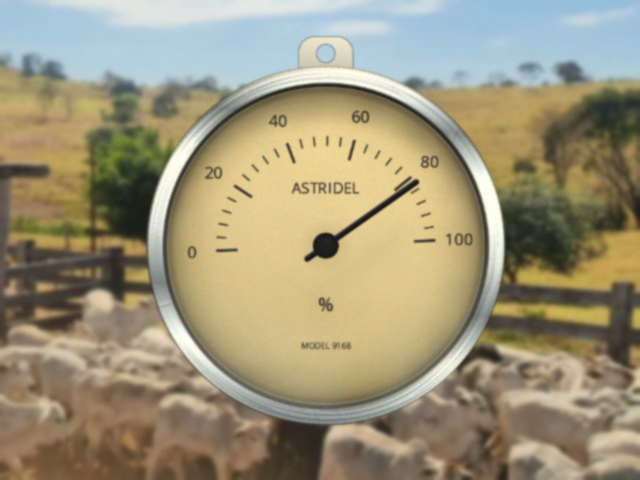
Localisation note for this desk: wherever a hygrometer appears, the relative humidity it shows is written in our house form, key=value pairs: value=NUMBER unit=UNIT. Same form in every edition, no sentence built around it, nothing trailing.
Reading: value=82 unit=%
